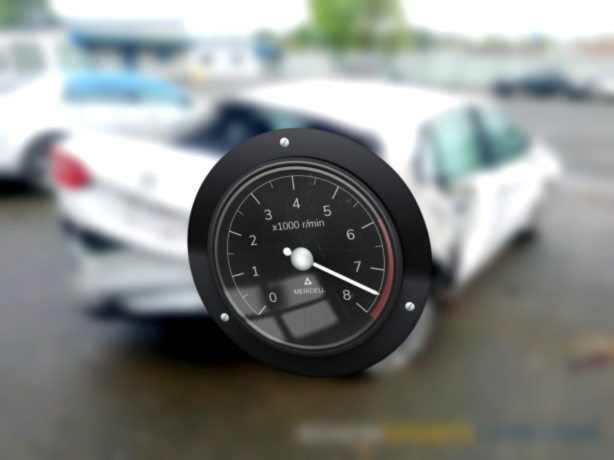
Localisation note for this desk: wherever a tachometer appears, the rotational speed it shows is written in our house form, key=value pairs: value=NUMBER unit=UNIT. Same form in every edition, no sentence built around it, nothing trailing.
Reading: value=7500 unit=rpm
